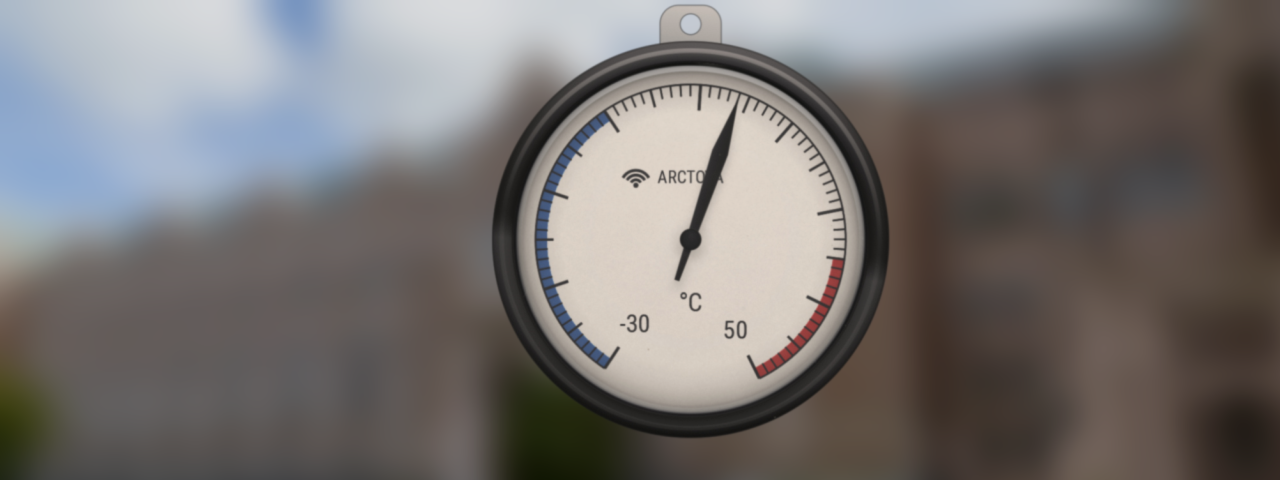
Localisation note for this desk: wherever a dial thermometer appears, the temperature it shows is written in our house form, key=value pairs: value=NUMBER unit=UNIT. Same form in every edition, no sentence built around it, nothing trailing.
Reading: value=14 unit=°C
